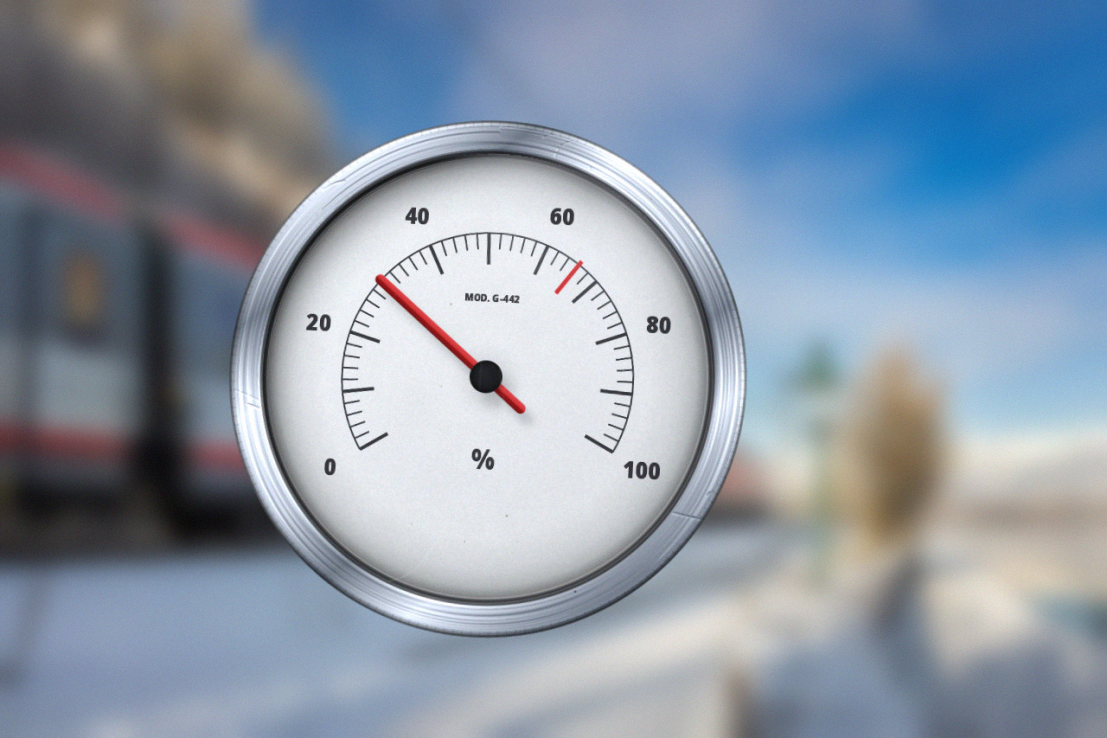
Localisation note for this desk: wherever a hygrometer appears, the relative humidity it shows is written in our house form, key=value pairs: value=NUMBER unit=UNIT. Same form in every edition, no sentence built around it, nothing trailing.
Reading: value=30 unit=%
